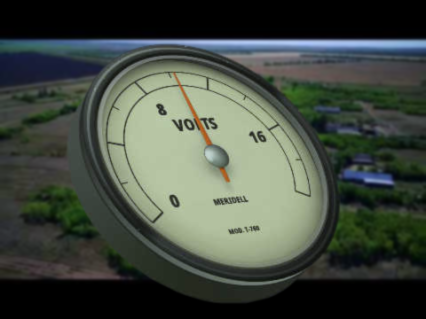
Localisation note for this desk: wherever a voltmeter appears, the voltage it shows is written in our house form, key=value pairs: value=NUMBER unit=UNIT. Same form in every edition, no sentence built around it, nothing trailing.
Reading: value=10 unit=V
